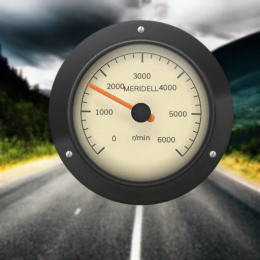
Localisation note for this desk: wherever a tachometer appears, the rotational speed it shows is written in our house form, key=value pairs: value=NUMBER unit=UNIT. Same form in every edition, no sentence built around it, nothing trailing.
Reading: value=1600 unit=rpm
